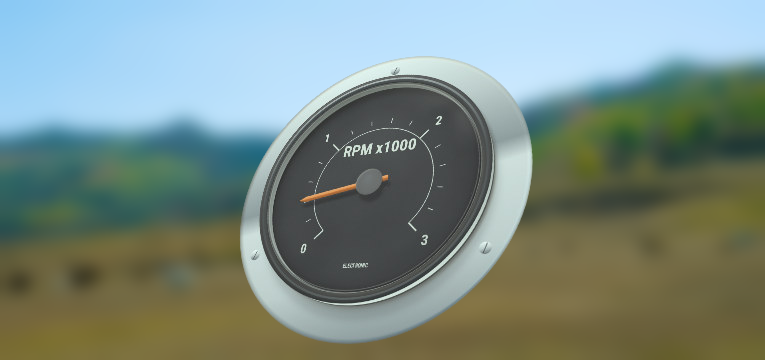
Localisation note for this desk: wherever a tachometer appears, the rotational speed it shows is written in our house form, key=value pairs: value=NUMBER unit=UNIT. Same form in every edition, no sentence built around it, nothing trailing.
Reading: value=400 unit=rpm
